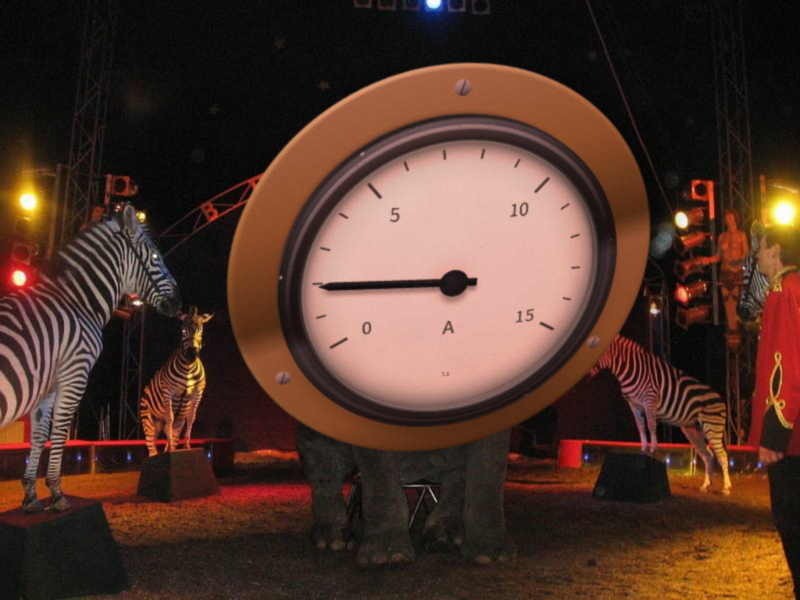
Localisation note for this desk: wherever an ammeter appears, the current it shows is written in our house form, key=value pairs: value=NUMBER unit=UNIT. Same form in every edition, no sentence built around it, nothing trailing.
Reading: value=2 unit=A
